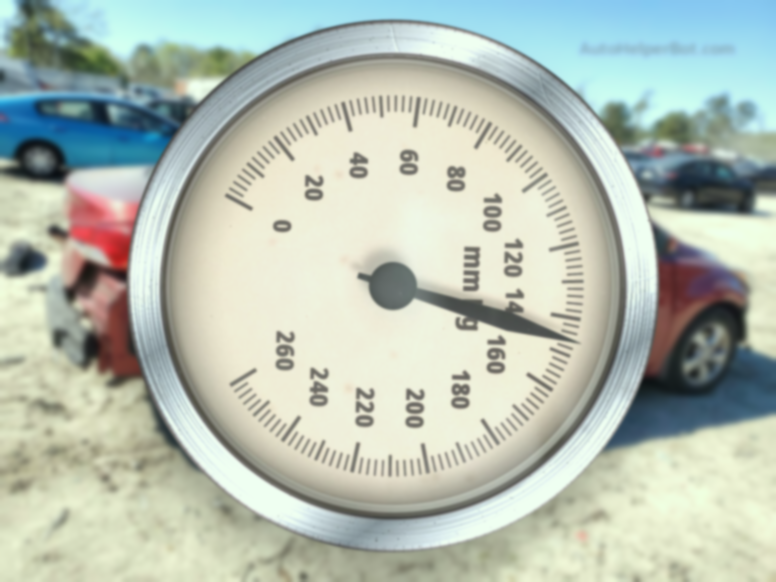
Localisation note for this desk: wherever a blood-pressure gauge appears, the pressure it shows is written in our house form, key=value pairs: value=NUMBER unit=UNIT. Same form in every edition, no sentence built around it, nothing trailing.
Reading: value=146 unit=mmHg
